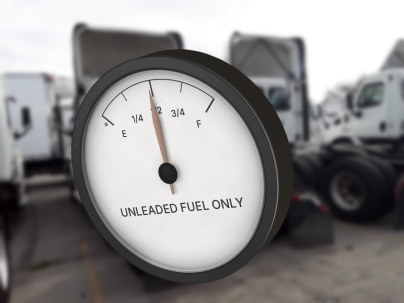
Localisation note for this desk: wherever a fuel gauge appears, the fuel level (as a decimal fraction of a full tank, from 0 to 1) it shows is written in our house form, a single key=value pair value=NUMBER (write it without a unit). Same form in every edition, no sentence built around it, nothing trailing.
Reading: value=0.5
